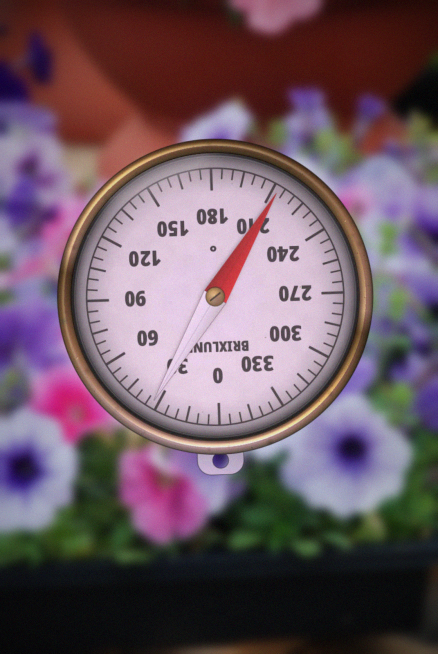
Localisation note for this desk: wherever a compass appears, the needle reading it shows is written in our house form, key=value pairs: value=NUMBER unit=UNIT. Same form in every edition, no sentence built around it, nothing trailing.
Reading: value=212.5 unit=°
